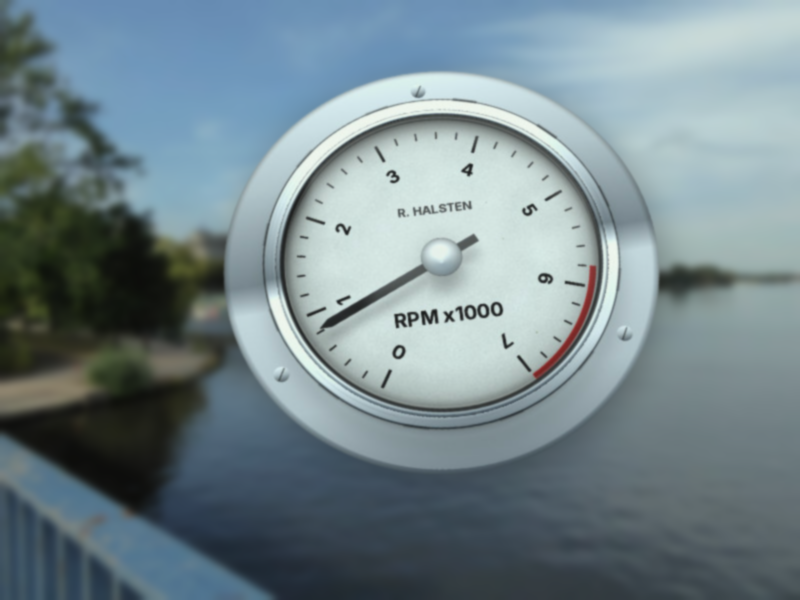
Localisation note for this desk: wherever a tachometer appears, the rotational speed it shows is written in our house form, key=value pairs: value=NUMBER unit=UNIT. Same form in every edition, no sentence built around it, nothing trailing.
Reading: value=800 unit=rpm
